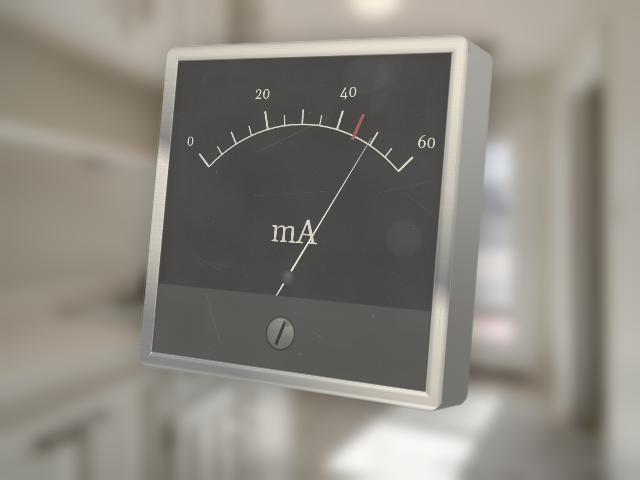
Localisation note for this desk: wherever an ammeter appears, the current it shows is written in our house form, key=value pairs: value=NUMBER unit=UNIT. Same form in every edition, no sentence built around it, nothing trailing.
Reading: value=50 unit=mA
